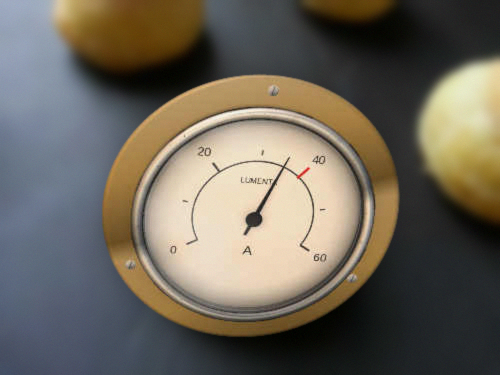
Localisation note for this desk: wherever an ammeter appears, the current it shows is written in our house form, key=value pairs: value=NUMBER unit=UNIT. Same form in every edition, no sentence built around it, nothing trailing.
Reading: value=35 unit=A
